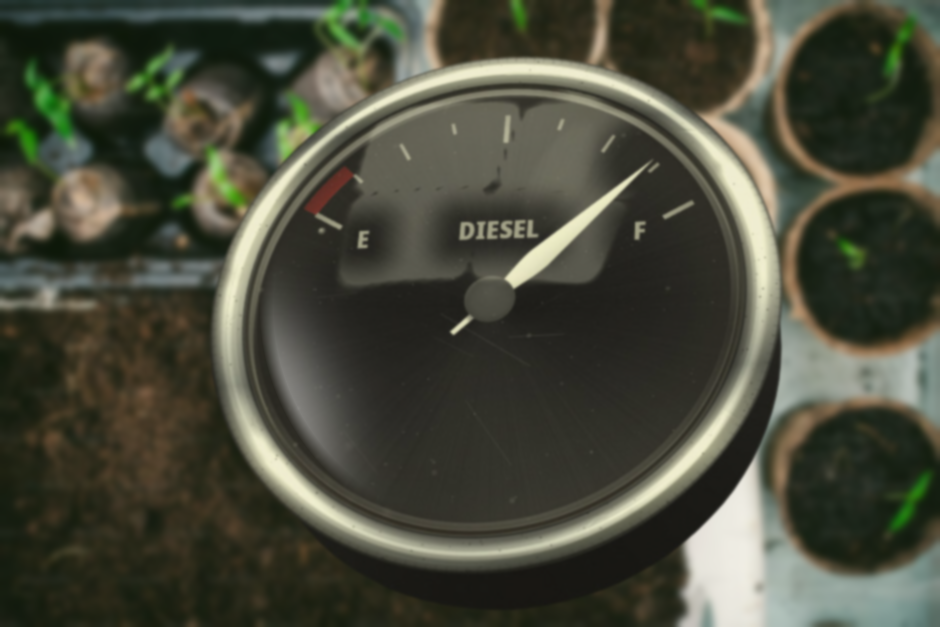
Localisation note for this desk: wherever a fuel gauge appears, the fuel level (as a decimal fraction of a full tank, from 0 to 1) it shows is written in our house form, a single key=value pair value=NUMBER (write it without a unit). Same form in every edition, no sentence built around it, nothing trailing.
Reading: value=0.875
